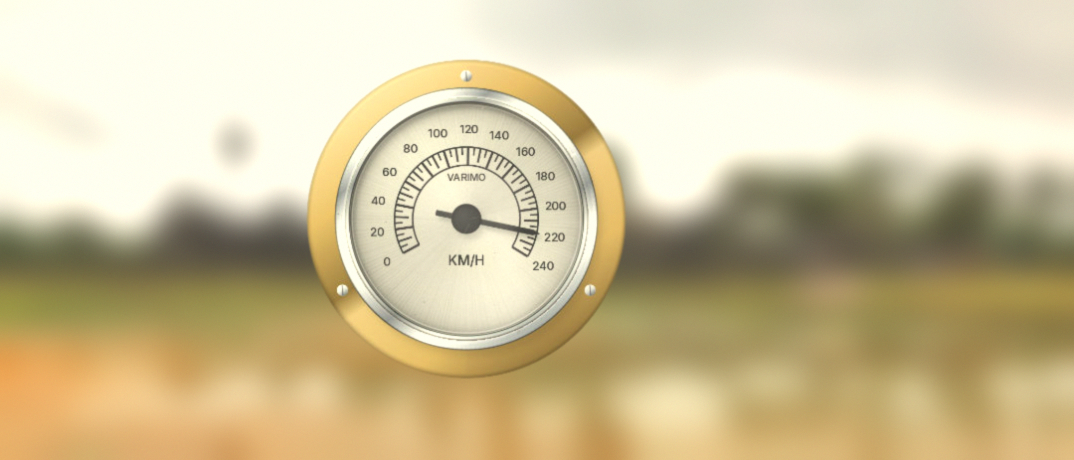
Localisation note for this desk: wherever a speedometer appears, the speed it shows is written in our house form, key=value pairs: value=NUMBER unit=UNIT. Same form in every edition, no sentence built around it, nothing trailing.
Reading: value=220 unit=km/h
